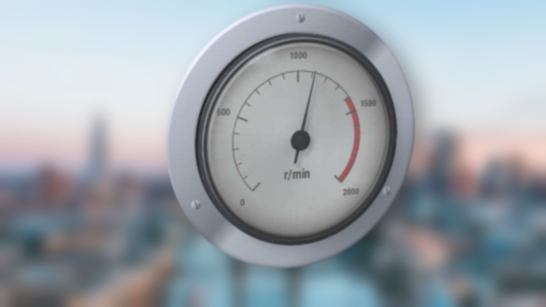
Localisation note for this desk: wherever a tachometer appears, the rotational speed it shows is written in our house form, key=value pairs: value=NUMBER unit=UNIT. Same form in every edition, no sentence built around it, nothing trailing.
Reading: value=1100 unit=rpm
